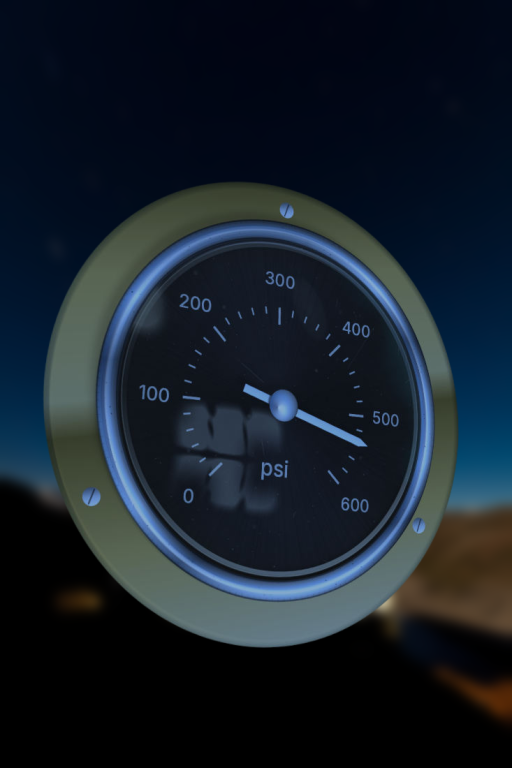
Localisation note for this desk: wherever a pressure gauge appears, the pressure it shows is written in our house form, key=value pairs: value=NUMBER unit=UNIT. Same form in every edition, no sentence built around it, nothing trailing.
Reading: value=540 unit=psi
